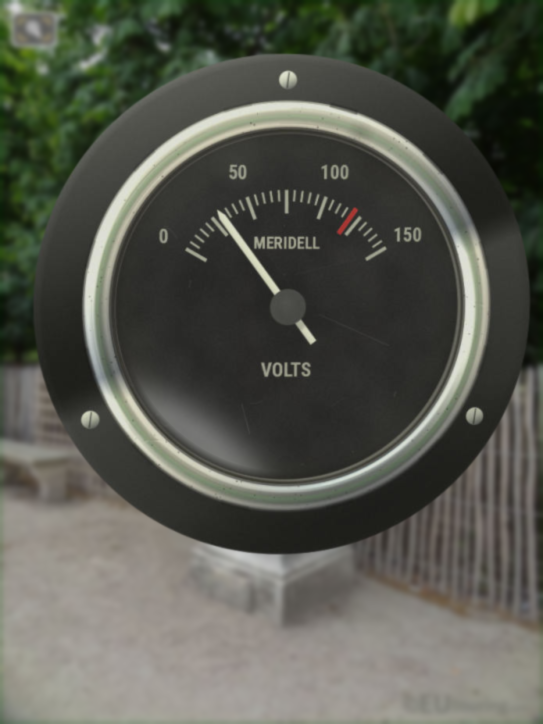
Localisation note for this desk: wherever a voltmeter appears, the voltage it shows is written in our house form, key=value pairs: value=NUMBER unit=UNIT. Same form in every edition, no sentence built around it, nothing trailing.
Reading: value=30 unit=V
